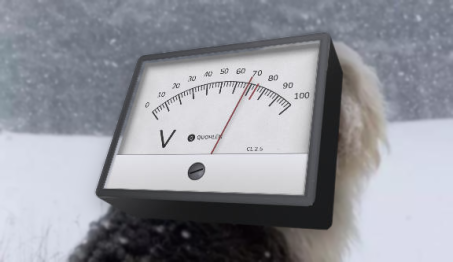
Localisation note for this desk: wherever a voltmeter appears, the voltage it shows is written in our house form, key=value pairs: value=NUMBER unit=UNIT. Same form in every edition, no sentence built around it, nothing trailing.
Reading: value=70 unit=V
